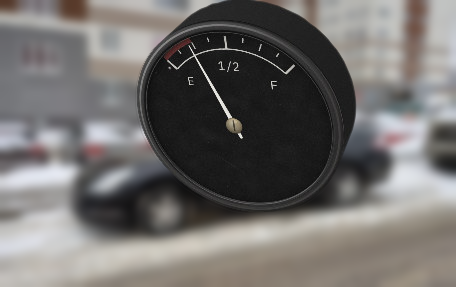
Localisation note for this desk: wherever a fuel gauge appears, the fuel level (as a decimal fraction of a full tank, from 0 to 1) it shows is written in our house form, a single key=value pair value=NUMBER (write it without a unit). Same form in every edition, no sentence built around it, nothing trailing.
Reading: value=0.25
